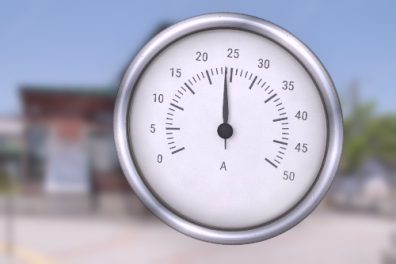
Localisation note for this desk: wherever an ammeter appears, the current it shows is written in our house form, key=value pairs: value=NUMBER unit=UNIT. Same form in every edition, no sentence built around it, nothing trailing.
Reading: value=24 unit=A
